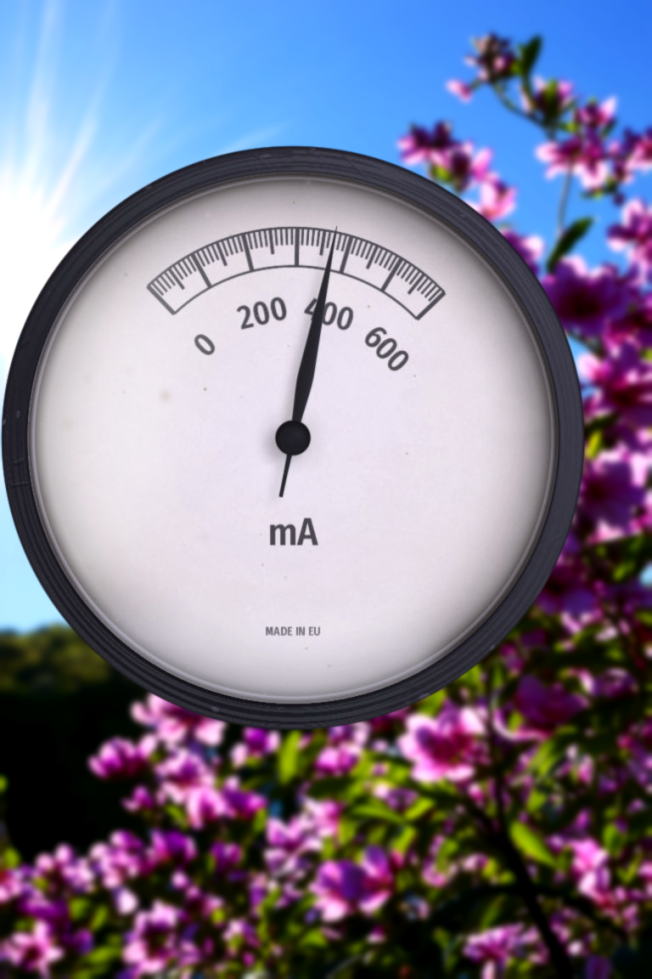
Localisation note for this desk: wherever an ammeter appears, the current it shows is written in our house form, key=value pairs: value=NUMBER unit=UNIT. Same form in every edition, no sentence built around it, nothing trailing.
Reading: value=370 unit=mA
